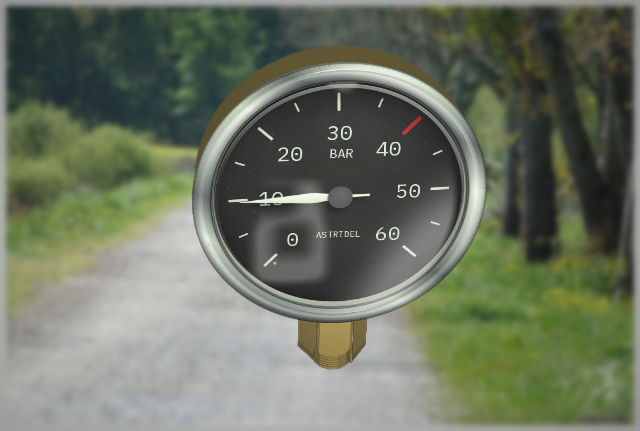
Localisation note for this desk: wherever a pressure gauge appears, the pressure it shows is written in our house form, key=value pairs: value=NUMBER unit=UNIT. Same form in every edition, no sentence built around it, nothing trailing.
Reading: value=10 unit=bar
